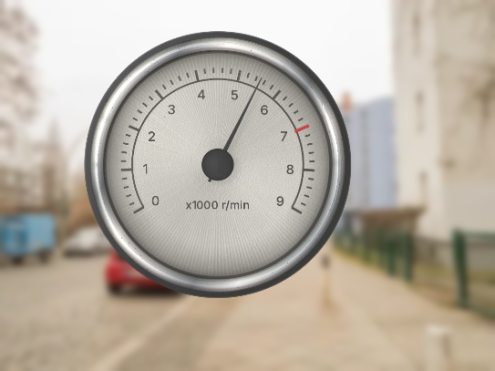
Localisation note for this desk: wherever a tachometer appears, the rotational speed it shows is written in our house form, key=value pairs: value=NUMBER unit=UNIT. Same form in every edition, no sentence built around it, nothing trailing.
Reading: value=5500 unit=rpm
